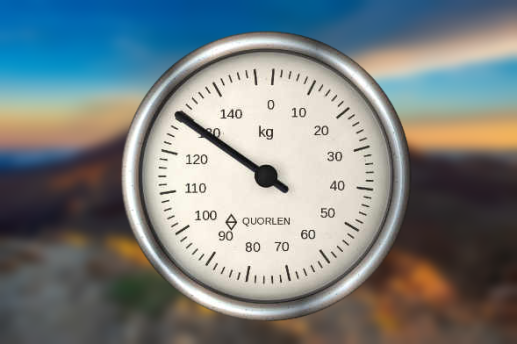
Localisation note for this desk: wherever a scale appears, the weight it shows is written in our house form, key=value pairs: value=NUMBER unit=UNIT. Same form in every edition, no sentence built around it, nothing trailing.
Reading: value=129 unit=kg
